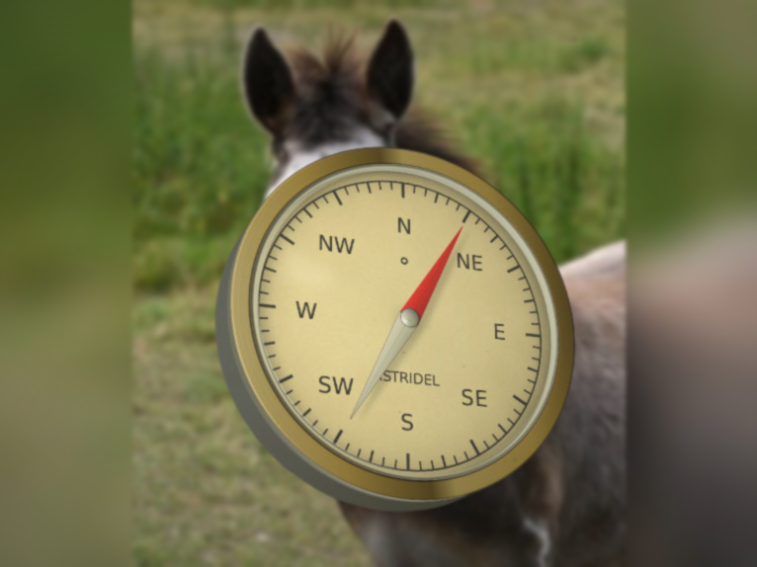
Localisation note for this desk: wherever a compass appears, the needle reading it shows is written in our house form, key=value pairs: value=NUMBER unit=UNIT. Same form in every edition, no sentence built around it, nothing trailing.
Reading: value=30 unit=°
